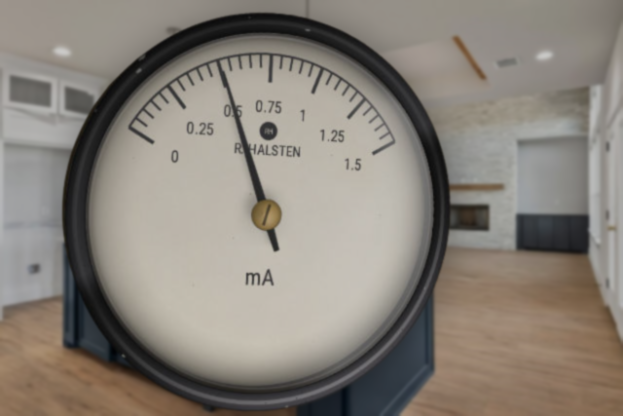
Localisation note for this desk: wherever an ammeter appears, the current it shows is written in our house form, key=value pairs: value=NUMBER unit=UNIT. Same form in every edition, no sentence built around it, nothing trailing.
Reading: value=0.5 unit=mA
